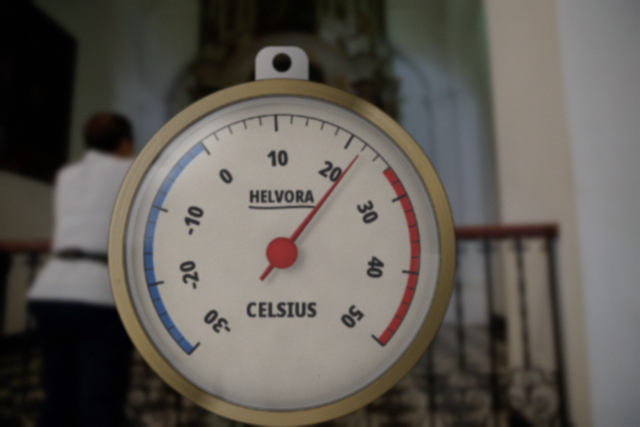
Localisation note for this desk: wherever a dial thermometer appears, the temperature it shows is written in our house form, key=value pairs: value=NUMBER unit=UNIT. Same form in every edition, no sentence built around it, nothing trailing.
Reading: value=22 unit=°C
